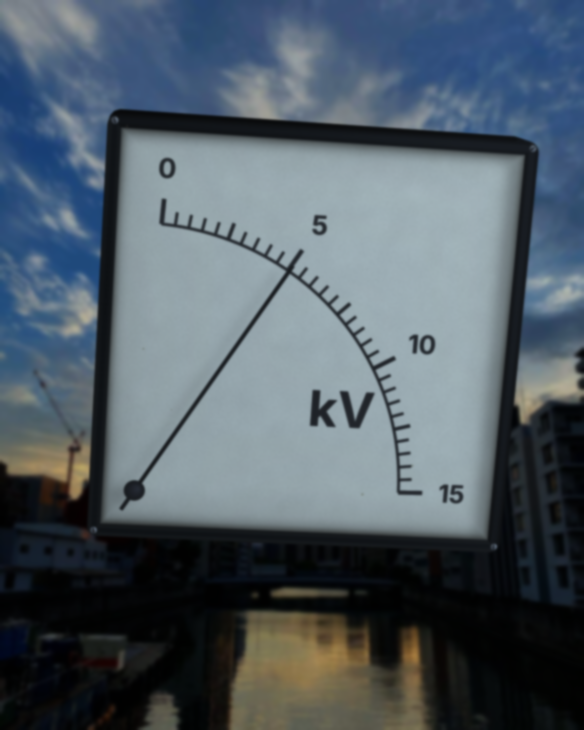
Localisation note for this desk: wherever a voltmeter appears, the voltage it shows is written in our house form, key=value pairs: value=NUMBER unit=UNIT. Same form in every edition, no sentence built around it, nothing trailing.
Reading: value=5 unit=kV
